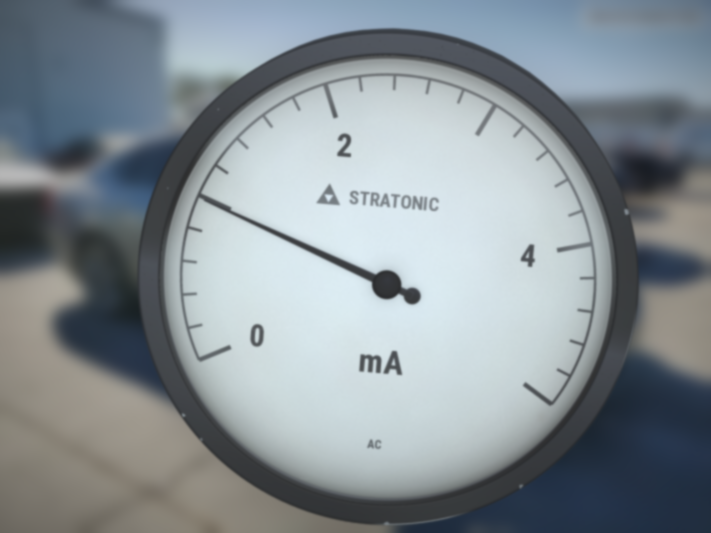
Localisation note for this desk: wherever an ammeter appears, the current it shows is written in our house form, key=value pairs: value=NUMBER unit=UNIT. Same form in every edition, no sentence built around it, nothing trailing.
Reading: value=1 unit=mA
